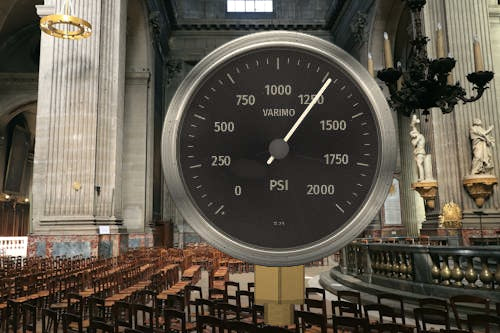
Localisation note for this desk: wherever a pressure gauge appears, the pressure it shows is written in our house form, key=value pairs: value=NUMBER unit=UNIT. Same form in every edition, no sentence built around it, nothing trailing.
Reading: value=1275 unit=psi
